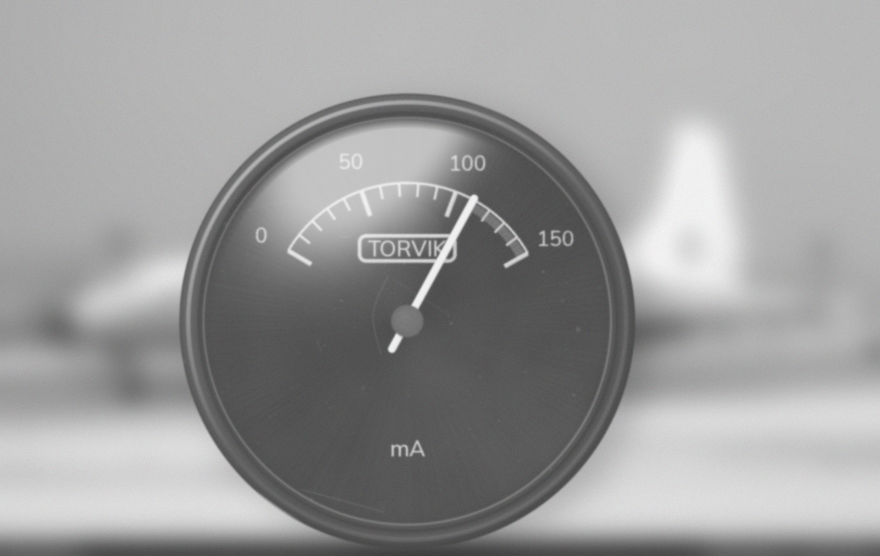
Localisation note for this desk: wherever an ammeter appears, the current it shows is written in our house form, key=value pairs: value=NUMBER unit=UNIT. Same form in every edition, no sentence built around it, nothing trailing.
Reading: value=110 unit=mA
